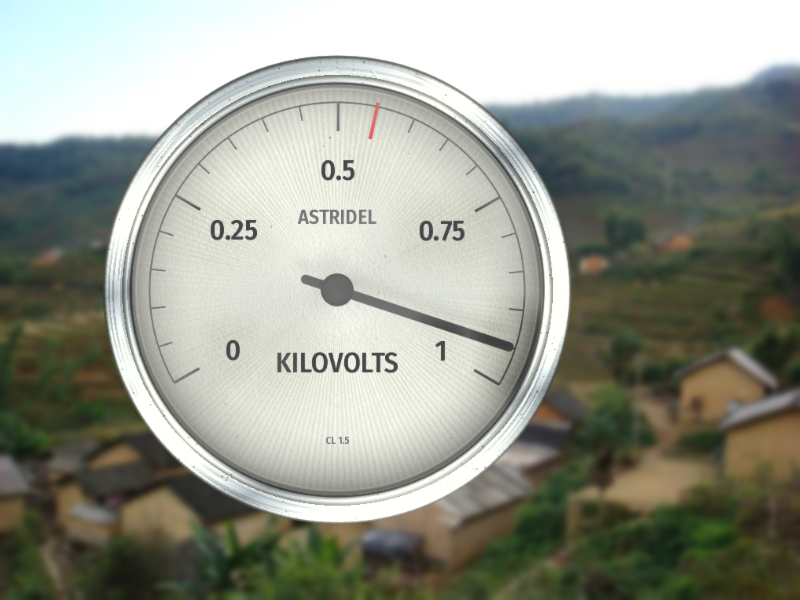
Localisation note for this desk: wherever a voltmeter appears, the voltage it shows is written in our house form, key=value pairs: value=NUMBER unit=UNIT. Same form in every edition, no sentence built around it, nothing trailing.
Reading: value=0.95 unit=kV
